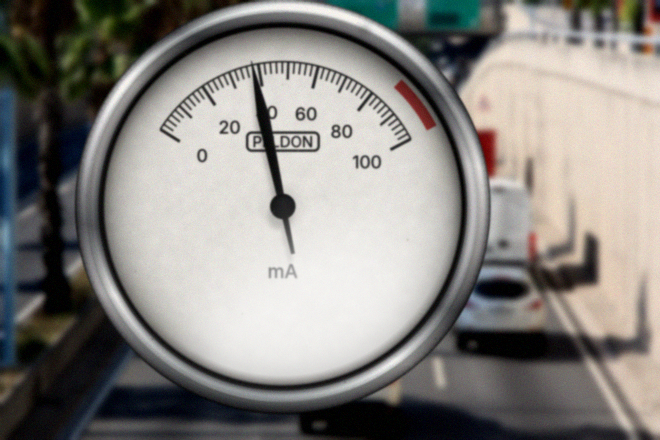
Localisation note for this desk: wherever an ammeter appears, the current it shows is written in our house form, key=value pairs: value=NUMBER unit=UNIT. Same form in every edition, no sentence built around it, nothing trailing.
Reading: value=38 unit=mA
